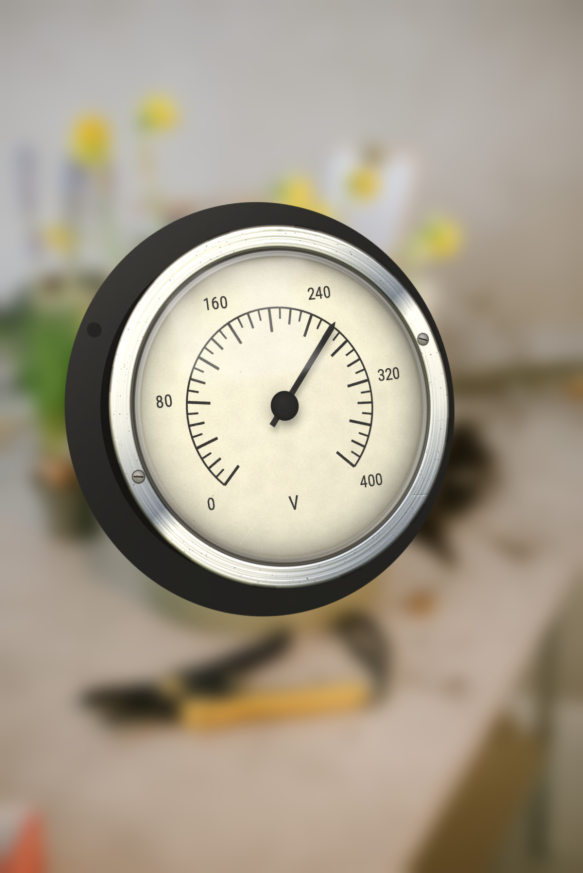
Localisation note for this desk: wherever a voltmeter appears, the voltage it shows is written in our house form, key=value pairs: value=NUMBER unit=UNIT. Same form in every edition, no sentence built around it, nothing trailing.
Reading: value=260 unit=V
